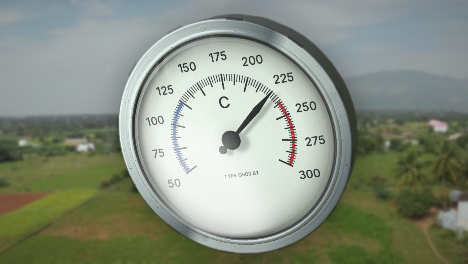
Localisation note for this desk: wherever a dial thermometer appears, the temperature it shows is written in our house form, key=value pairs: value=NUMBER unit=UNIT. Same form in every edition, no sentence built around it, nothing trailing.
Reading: value=225 unit=°C
